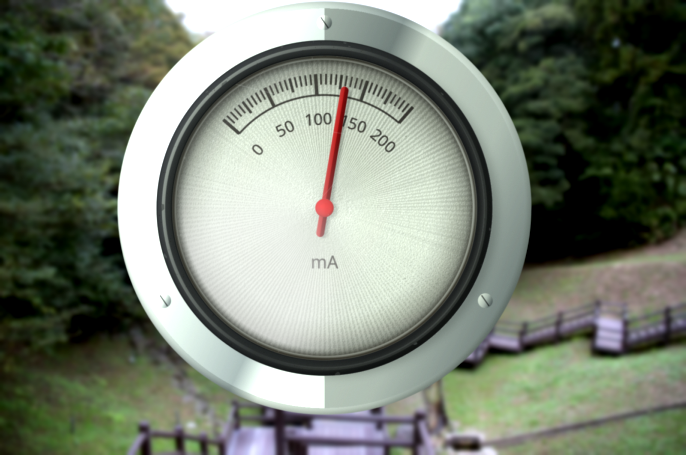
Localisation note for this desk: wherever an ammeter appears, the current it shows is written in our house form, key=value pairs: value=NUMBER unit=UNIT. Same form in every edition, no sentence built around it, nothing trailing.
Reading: value=130 unit=mA
